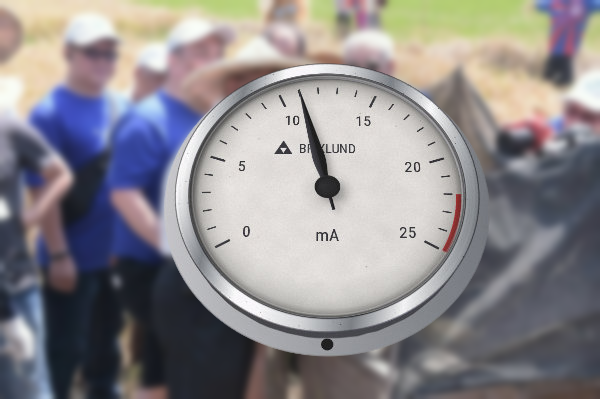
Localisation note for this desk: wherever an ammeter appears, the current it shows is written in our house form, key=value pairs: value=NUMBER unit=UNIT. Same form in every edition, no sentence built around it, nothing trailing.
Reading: value=11 unit=mA
